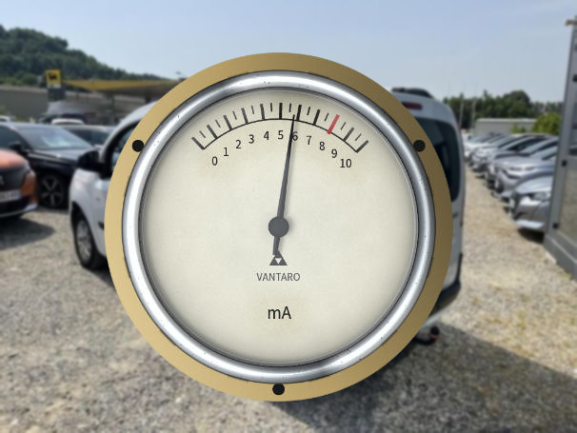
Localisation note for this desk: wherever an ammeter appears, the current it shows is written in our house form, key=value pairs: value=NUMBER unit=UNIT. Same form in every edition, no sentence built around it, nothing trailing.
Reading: value=5.75 unit=mA
